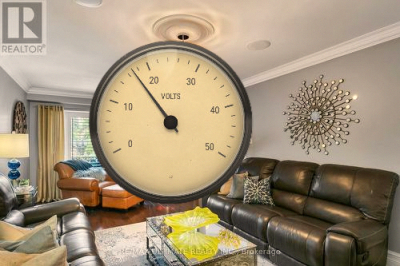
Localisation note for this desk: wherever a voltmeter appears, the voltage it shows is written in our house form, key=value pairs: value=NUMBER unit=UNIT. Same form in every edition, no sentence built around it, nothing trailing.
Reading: value=17 unit=V
